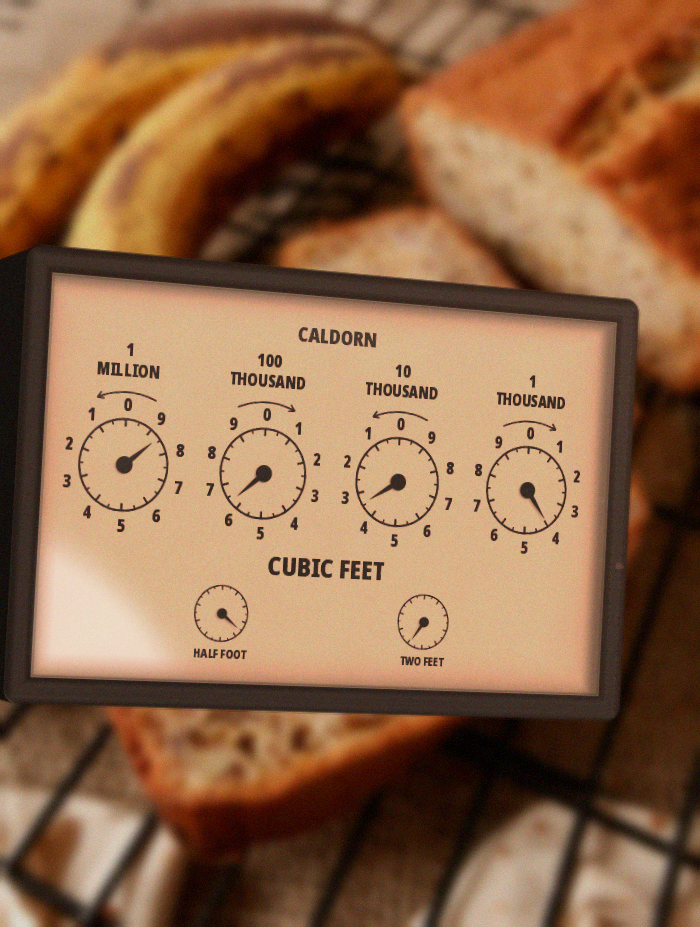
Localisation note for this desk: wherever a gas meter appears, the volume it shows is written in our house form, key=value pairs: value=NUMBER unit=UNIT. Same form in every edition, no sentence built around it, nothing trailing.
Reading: value=863400 unit=ft³
